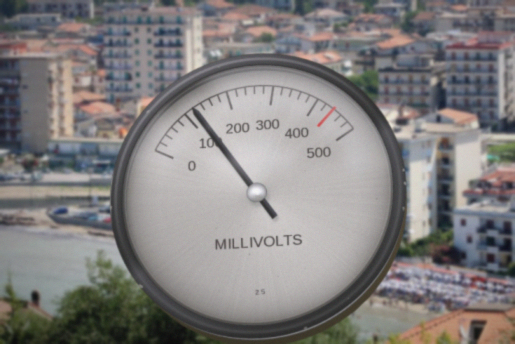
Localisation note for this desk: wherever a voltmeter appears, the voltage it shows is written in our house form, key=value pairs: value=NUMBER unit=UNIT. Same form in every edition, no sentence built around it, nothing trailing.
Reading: value=120 unit=mV
